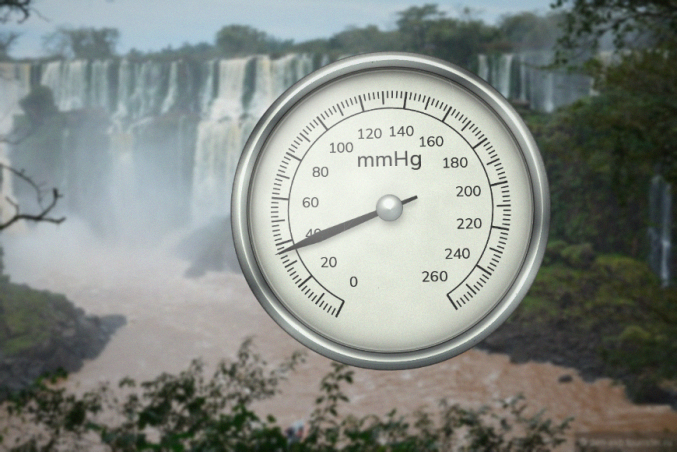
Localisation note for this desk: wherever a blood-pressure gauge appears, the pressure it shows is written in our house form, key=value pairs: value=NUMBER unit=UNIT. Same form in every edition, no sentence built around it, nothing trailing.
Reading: value=36 unit=mmHg
